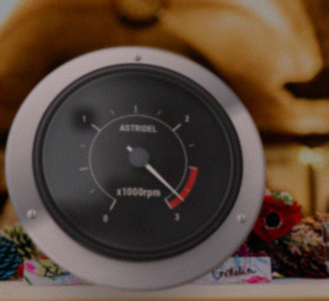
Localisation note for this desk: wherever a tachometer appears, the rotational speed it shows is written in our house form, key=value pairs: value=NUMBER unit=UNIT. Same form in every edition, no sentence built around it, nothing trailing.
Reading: value=2875 unit=rpm
